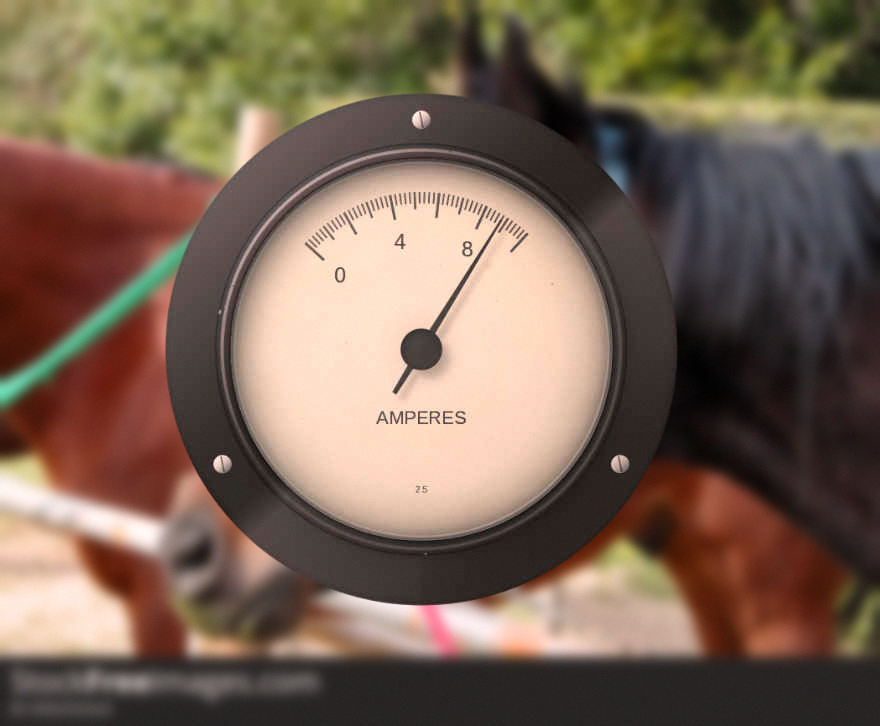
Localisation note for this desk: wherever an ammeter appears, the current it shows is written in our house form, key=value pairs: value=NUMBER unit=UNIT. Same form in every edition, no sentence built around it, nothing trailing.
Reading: value=8.8 unit=A
